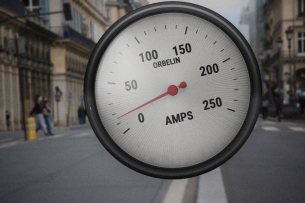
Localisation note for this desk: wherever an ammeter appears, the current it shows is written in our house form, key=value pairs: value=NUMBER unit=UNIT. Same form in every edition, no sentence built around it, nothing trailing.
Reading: value=15 unit=A
